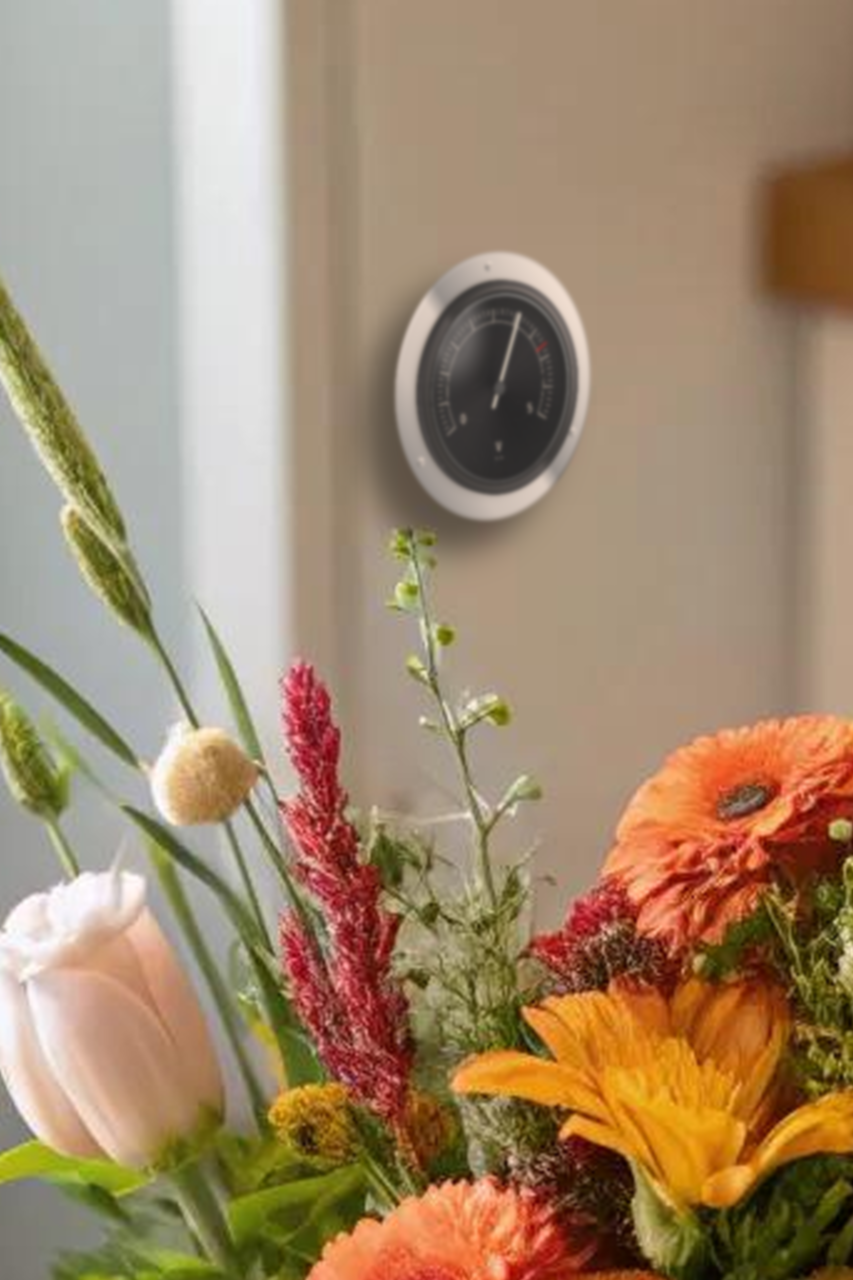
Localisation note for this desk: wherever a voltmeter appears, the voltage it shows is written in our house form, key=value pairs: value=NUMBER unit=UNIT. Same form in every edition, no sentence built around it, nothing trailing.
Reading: value=3 unit=V
